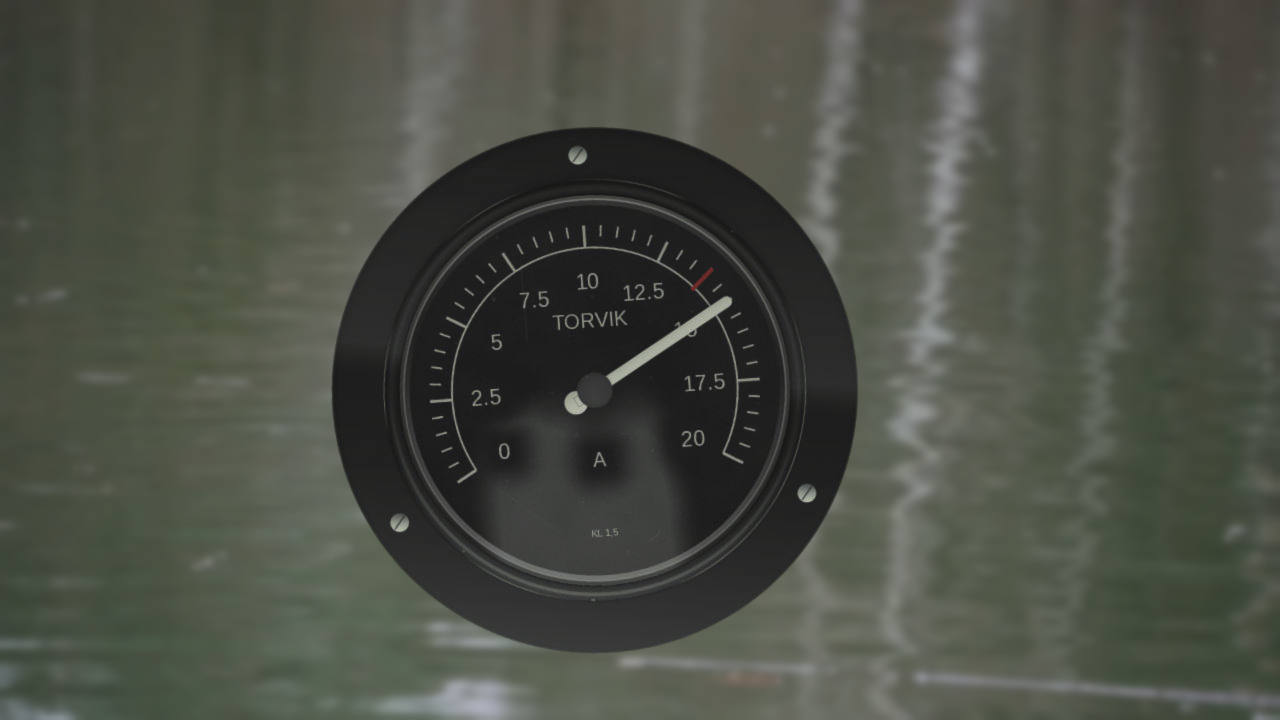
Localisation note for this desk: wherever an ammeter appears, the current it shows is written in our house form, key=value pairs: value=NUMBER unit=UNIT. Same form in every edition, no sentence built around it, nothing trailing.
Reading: value=15 unit=A
